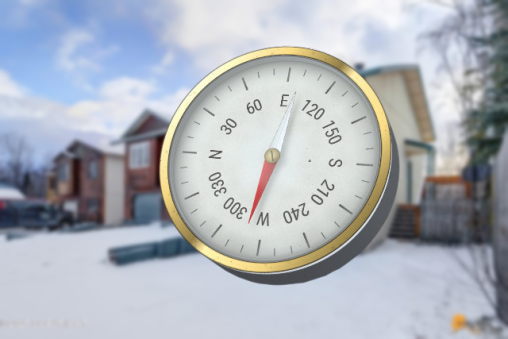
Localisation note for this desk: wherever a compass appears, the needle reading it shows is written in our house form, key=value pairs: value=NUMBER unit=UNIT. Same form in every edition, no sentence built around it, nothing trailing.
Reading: value=280 unit=°
